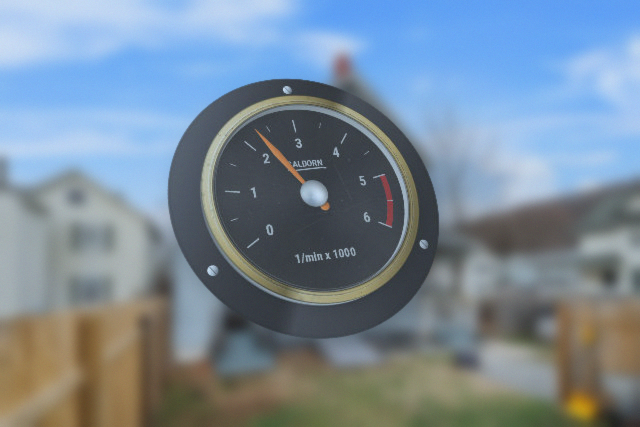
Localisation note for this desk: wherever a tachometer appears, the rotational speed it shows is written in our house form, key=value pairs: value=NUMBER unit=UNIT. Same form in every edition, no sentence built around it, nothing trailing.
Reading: value=2250 unit=rpm
